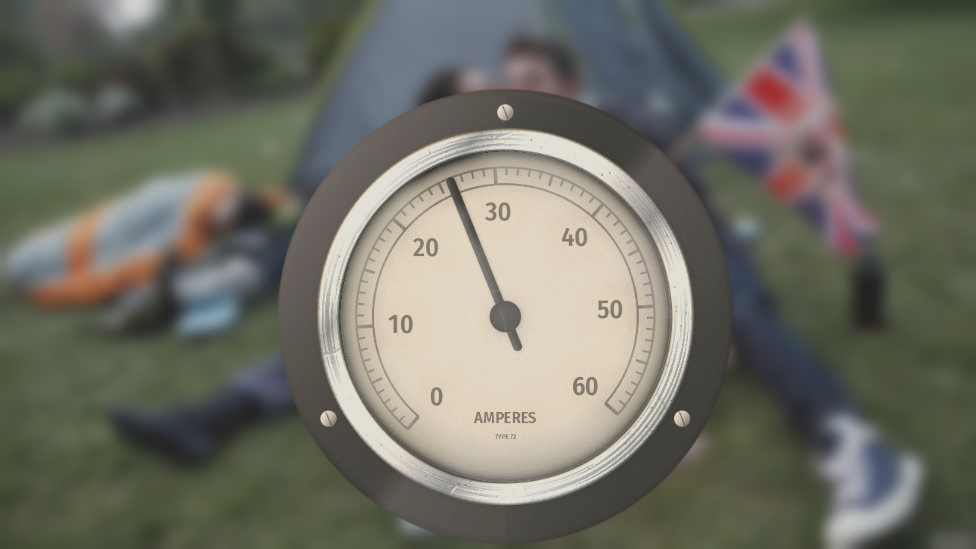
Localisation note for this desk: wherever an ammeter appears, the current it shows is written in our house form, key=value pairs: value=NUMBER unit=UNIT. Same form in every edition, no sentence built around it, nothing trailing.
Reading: value=26 unit=A
